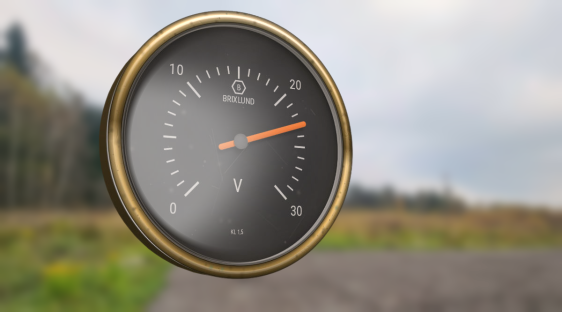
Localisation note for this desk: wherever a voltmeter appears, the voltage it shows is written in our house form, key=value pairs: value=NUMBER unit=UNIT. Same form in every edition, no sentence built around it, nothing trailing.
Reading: value=23 unit=V
